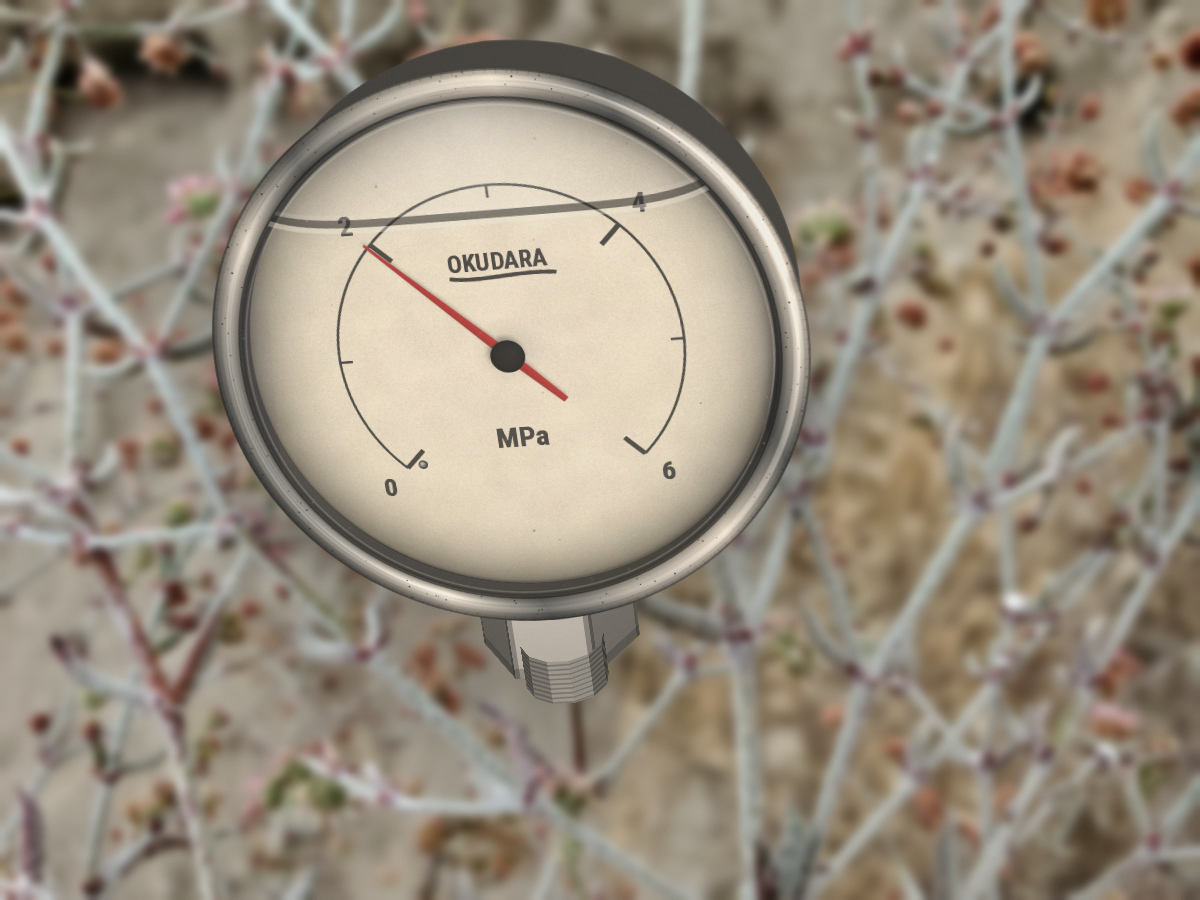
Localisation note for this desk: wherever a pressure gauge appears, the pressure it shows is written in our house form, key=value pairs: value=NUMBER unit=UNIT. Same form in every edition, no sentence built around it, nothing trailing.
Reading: value=2 unit=MPa
